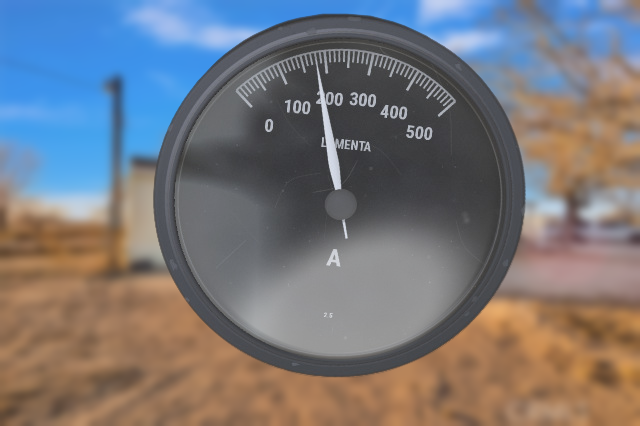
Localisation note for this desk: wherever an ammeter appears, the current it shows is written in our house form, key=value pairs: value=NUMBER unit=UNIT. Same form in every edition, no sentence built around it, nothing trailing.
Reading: value=180 unit=A
